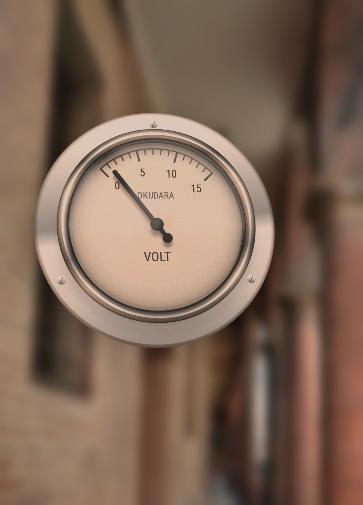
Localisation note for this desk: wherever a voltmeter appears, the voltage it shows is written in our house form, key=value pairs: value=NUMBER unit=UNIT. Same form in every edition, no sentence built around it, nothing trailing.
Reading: value=1 unit=V
